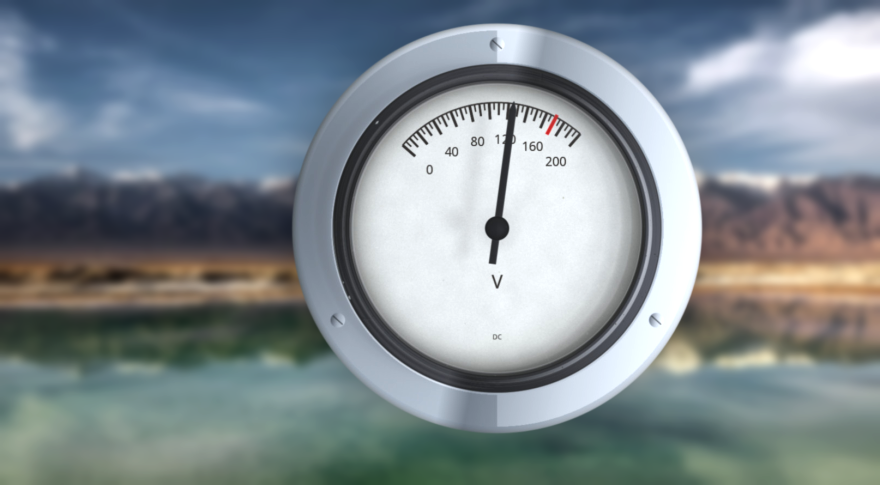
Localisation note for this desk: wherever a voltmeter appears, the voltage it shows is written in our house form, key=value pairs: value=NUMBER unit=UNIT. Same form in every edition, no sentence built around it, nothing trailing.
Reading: value=125 unit=V
